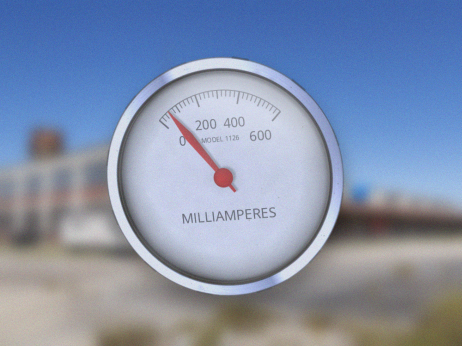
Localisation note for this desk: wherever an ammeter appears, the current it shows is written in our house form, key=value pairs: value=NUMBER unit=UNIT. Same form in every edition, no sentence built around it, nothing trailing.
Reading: value=60 unit=mA
